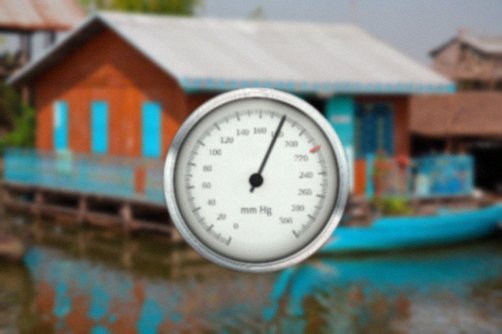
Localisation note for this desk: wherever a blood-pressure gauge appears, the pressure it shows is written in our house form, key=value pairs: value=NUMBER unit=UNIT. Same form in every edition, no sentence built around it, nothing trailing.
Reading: value=180 unit=mmHg
